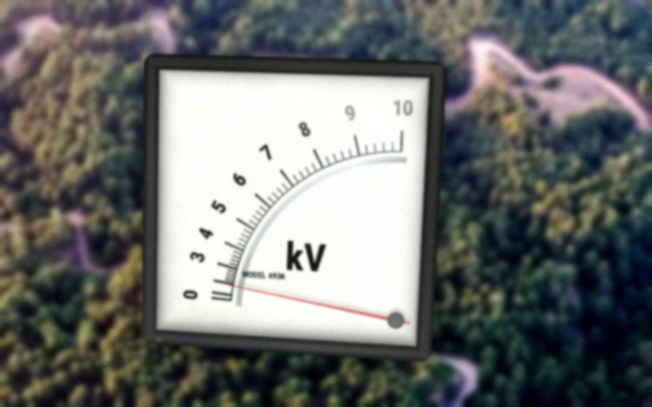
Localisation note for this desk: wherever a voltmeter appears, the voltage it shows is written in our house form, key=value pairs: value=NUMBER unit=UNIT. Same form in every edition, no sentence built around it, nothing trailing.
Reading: value=2 unit=kV
